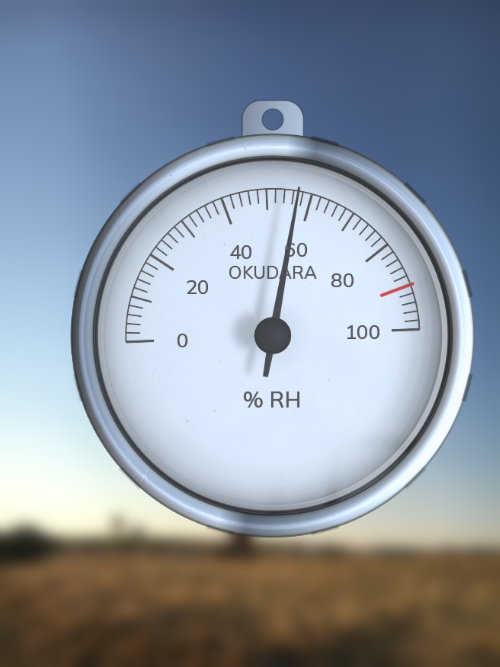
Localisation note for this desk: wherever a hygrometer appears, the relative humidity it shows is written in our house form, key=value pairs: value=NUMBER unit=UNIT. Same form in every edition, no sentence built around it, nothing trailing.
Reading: value=57 unit=%
